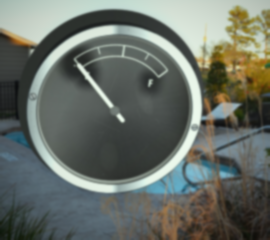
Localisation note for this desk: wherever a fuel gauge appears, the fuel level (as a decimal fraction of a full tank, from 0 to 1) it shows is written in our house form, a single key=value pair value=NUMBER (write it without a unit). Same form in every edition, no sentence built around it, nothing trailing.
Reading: value=0
